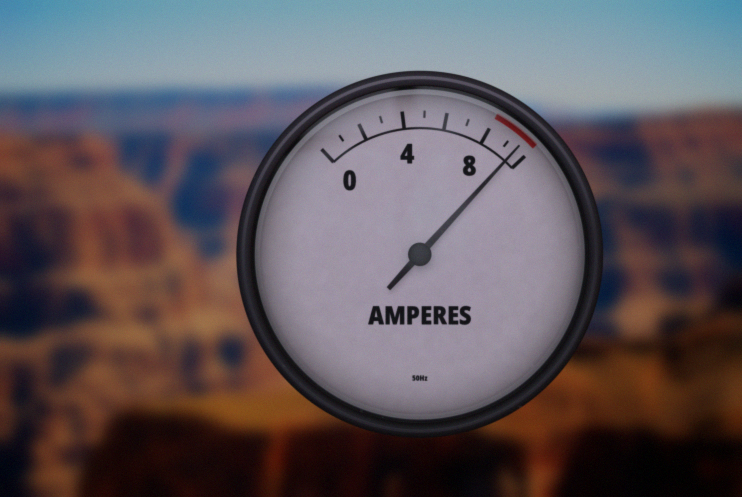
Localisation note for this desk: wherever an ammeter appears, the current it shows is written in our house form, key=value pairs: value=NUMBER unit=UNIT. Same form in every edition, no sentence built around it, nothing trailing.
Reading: value=9.5 unit=A
